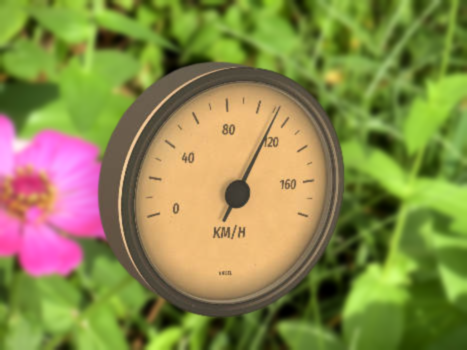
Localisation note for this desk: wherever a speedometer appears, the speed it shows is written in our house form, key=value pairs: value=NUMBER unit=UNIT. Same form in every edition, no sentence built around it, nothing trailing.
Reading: value=110 unit=km/h
